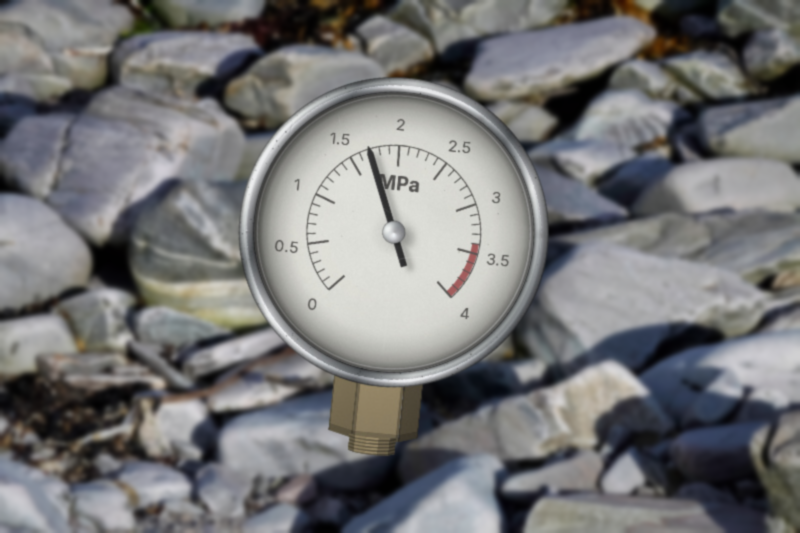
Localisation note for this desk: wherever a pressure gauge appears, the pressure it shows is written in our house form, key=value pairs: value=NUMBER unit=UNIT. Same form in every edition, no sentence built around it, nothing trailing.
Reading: value=1.7 unit=MPa
